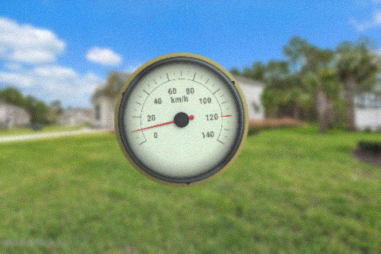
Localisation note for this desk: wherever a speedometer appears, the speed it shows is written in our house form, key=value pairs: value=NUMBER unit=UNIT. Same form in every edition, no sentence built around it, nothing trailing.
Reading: value=10 unit=km/h
